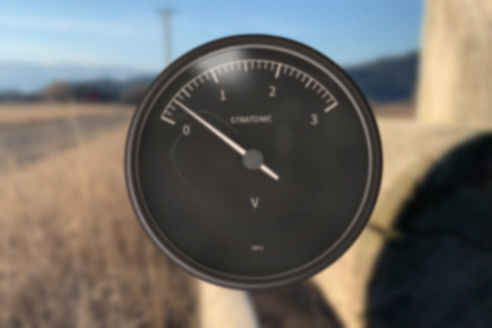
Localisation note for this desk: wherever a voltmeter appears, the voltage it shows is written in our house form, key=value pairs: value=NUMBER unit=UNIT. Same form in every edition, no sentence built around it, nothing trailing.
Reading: value=0.3 unit=V
